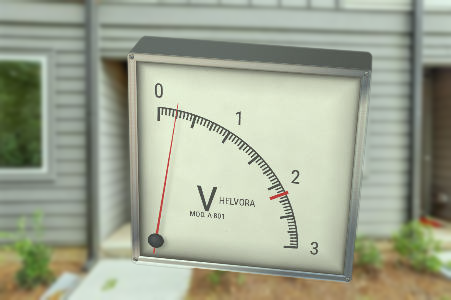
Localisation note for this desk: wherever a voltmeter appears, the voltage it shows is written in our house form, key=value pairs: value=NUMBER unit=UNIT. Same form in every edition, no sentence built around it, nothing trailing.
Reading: value=0.25 unit=V
